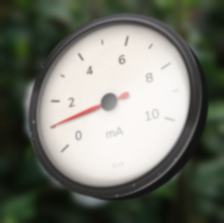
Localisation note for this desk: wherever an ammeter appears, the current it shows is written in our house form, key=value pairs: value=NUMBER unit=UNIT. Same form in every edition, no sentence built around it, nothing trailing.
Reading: value=1 unit=mA
